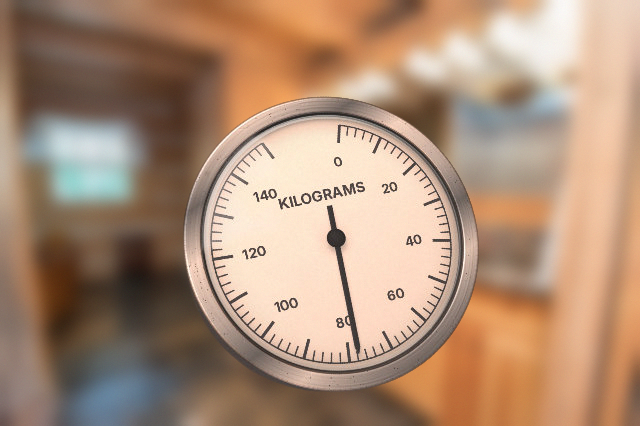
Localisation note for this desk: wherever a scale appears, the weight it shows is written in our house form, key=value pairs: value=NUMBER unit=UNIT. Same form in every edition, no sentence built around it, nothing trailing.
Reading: value=78 unit=kg
